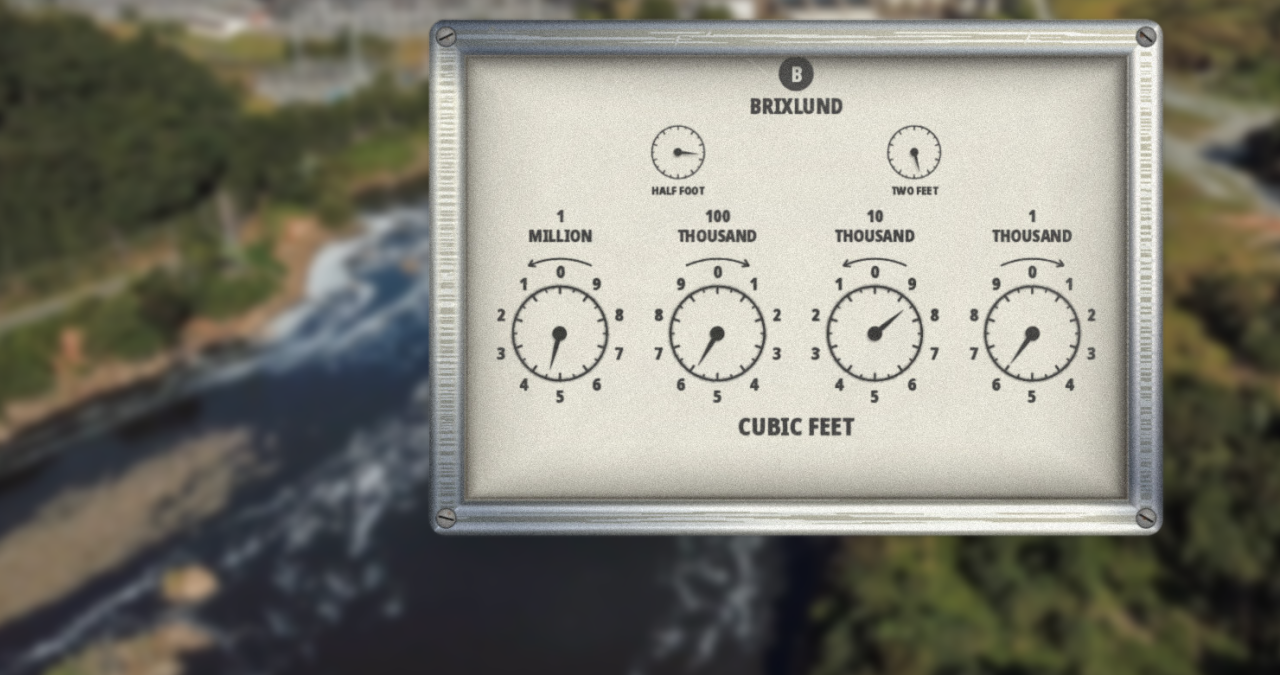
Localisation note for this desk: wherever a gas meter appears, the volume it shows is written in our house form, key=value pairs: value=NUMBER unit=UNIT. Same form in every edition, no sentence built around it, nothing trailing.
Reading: value=458600 unit=ft³
